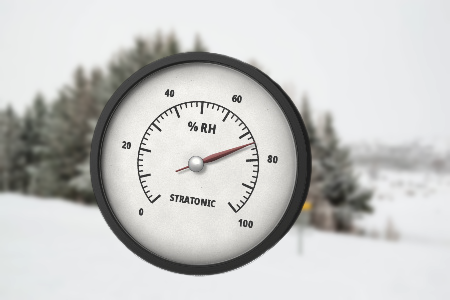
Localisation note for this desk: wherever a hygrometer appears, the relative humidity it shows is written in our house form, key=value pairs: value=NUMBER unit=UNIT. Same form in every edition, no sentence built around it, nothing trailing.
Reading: value=74 unit=%
